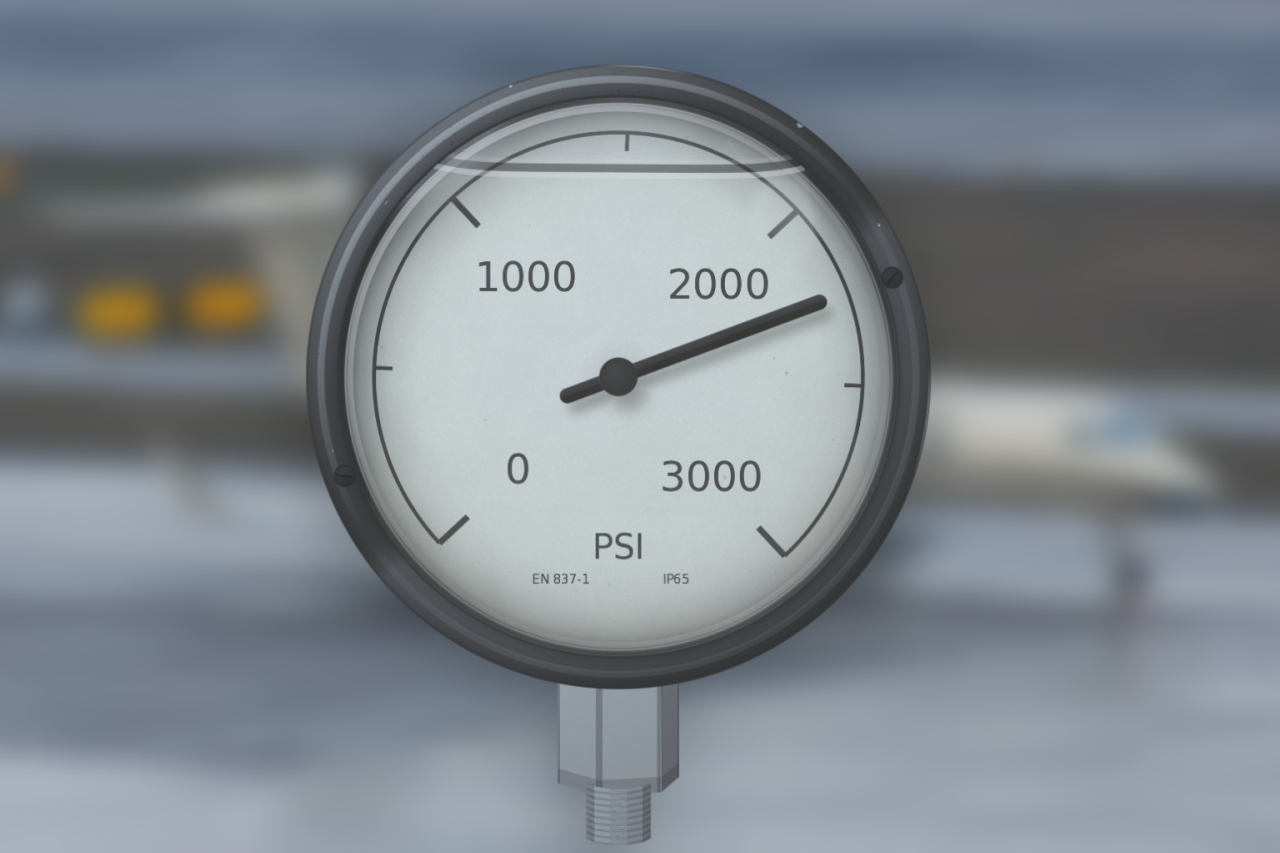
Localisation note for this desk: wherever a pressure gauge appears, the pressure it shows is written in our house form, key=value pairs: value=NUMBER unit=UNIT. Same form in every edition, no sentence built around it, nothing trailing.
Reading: value=2250 unit=psi
